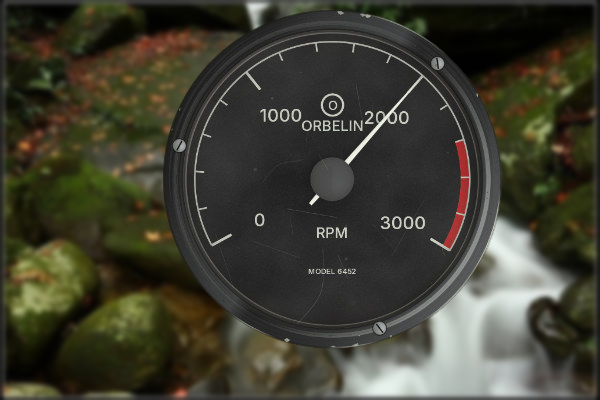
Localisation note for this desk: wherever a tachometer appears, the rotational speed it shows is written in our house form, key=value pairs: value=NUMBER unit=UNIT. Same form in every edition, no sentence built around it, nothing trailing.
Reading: value=2000 unit=rpm
